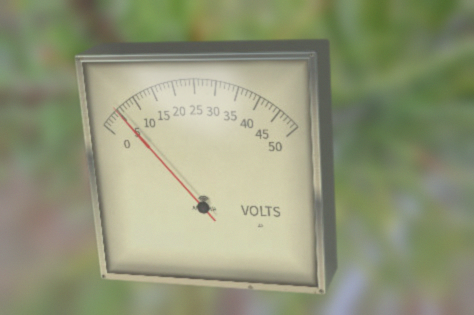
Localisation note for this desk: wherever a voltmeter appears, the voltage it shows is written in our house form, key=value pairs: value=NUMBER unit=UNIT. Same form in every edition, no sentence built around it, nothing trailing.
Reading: value=5 unit=V
